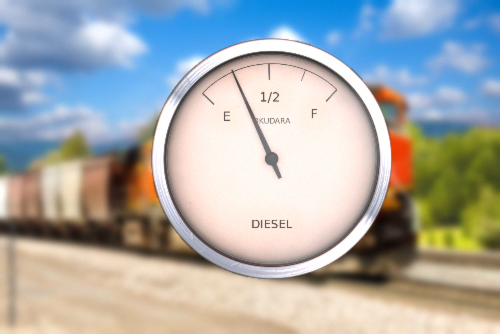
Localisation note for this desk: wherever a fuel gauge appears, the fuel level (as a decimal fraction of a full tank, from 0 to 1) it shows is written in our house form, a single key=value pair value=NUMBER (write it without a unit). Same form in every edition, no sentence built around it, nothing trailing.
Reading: value=0.25
